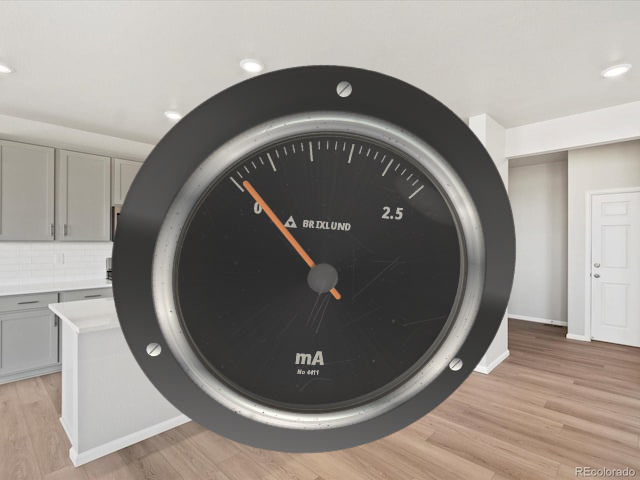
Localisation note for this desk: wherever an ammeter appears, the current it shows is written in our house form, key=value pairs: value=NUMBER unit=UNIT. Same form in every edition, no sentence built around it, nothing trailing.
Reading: value=0.1 unit=mA
